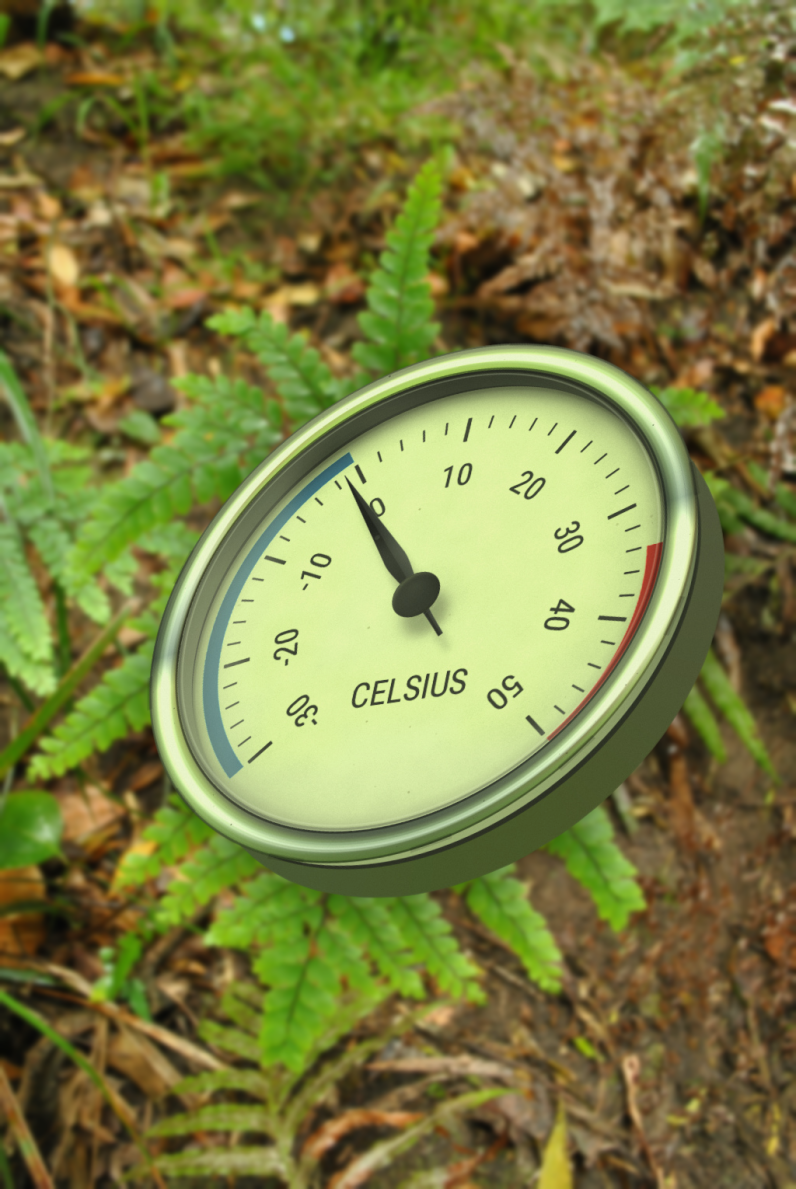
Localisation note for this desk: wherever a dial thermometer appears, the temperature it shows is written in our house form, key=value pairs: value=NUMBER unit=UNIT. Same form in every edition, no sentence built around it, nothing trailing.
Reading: value=-1 unit=°C
